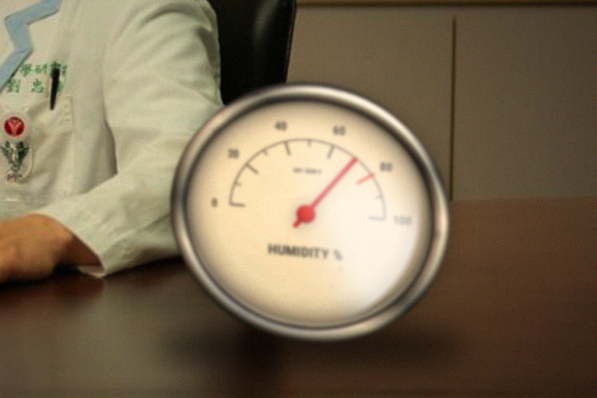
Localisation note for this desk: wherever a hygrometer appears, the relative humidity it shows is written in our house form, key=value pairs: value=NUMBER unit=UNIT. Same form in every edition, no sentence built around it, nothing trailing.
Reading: value=70 unit=%
